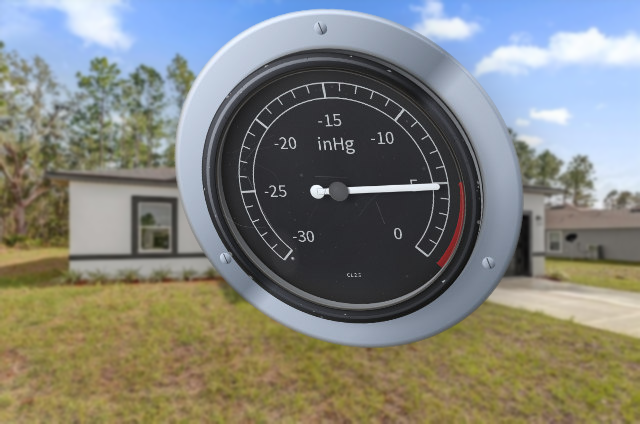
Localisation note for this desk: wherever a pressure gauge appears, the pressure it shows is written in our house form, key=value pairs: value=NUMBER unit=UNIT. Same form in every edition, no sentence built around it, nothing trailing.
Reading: value=-5 unit=inHg
